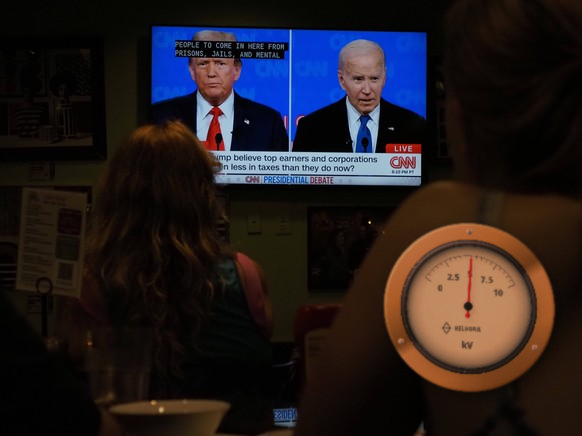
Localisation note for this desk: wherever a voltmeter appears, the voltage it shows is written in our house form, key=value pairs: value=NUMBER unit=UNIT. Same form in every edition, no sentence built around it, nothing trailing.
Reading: value=5 unit=kV
